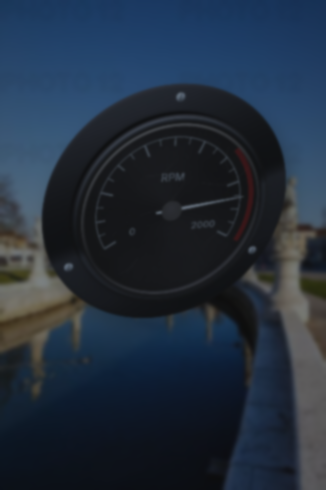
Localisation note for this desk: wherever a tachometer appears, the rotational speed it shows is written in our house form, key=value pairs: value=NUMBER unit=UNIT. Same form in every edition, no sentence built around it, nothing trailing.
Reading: value=1700 unit=rpm
